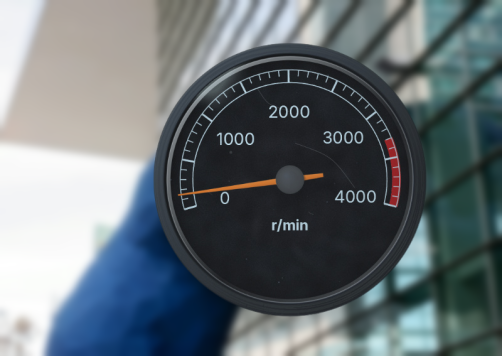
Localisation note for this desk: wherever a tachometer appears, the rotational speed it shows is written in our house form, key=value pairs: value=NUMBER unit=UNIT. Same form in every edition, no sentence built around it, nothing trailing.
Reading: value=150 unit=rpm
